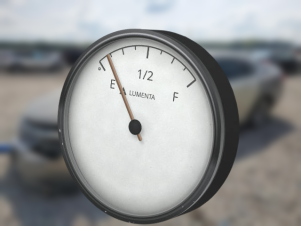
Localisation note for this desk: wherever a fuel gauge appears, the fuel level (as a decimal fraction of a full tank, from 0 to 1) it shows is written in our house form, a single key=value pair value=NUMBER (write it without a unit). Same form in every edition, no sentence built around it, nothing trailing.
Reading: value=0.125
